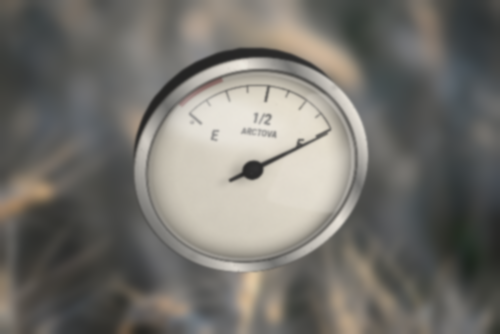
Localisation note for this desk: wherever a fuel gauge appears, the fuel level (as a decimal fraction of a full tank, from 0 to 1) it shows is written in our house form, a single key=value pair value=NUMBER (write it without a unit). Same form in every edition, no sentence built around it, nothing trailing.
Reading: value=1
